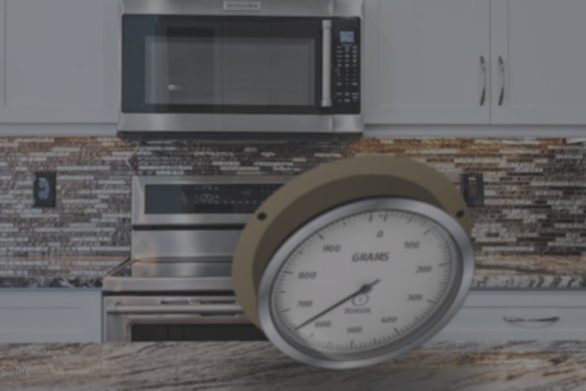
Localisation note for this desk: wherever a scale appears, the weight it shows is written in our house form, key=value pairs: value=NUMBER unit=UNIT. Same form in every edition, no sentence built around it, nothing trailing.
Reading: value=650 unit=g
